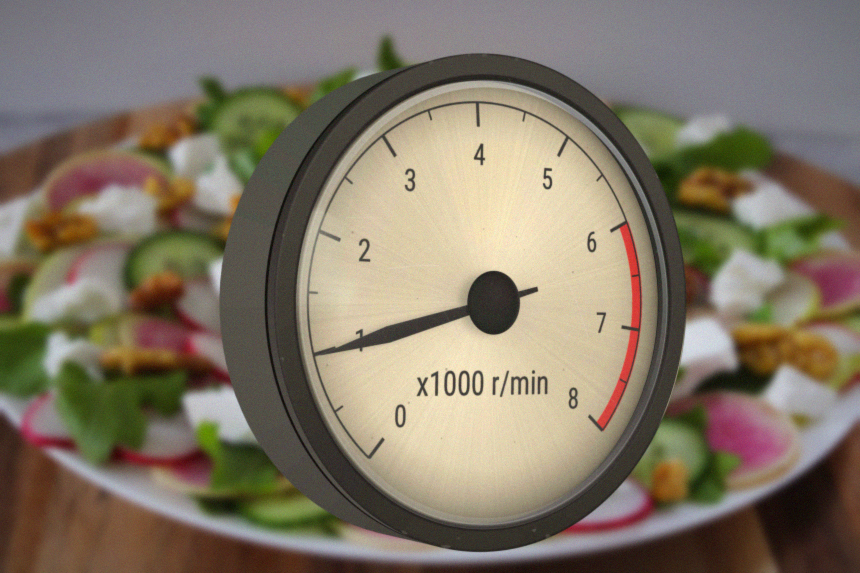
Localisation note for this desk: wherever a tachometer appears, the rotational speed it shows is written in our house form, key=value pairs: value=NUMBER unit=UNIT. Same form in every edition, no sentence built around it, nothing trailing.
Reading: value=1000 unit=rpm
